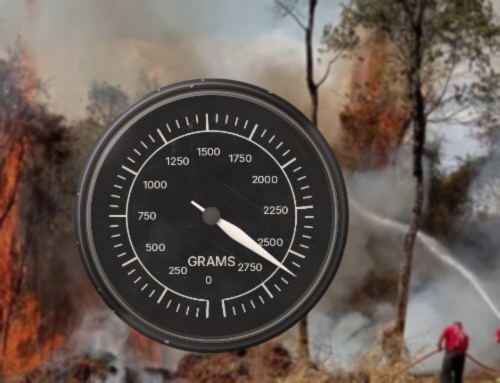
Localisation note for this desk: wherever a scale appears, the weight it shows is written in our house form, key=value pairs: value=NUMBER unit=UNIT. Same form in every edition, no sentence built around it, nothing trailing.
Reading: value=2600 unit=g
